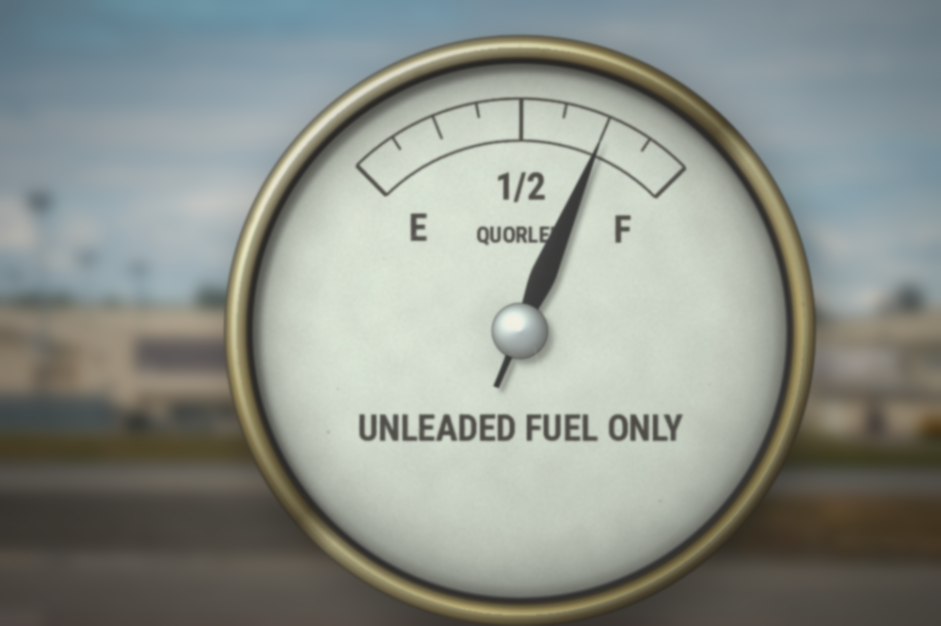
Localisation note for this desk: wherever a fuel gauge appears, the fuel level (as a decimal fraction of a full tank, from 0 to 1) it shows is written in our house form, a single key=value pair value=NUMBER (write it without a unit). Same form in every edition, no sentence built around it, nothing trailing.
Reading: value=0.75
